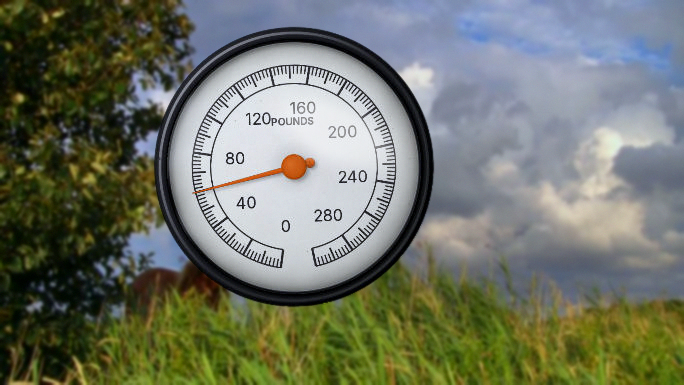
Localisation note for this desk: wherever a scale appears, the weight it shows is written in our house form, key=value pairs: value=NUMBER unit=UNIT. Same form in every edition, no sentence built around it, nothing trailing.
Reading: value=60 unit=lb
